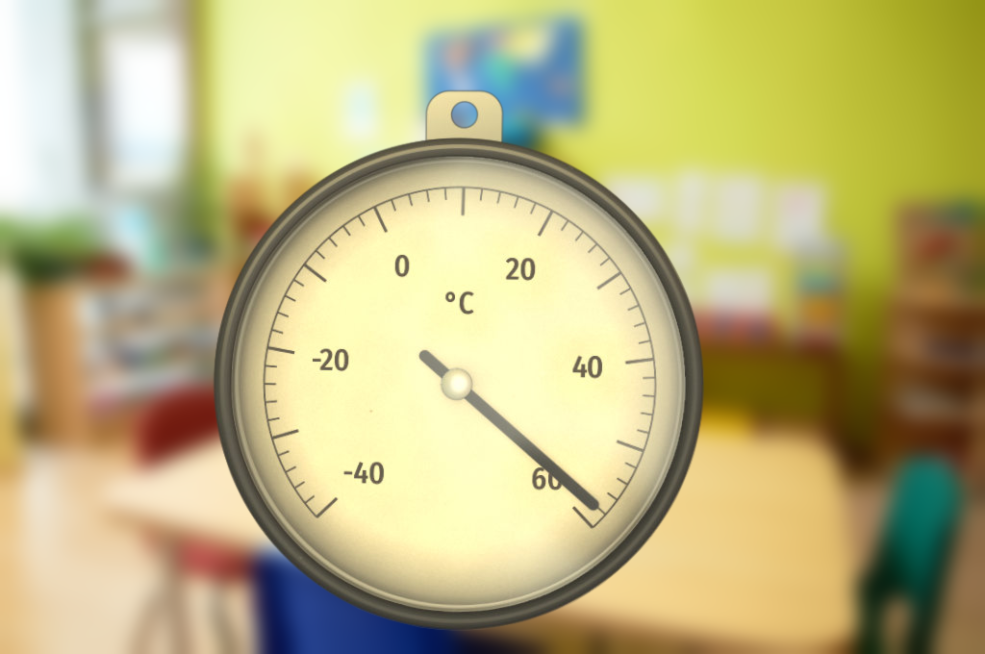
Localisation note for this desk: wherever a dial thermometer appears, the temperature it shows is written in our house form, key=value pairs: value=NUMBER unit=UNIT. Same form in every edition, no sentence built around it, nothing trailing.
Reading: value=58 unit=°C
